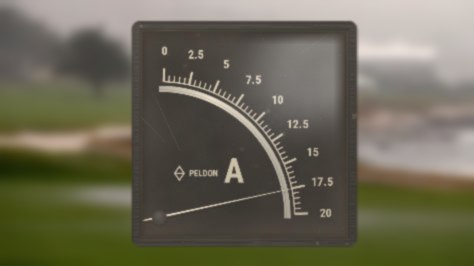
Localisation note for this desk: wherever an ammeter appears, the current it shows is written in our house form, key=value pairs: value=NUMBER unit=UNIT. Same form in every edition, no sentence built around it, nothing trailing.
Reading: value=17.5 unit=A
